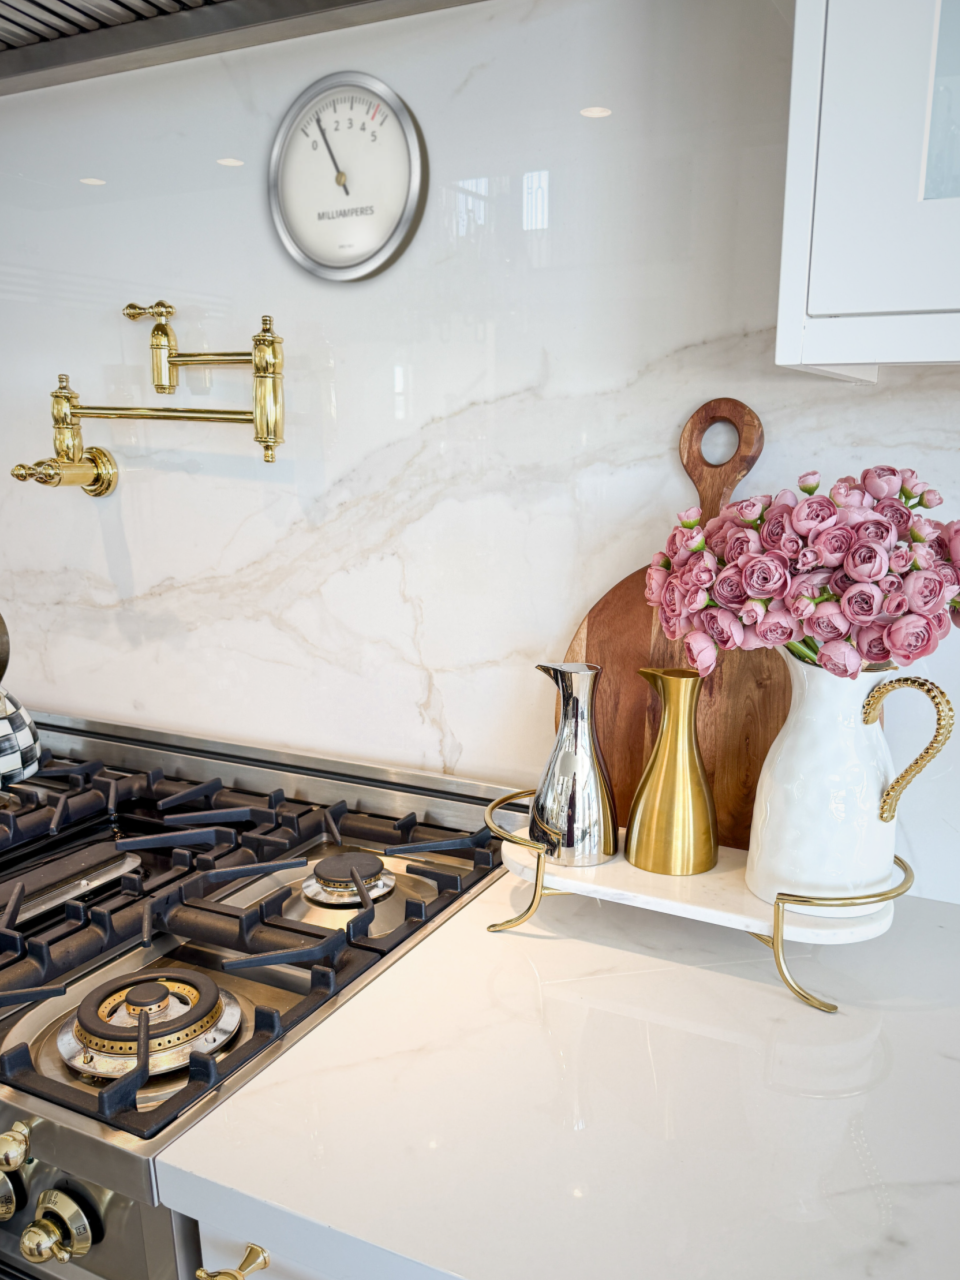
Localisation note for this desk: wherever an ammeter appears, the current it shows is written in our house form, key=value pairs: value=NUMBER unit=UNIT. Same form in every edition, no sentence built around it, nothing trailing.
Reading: value=1 unit=mA
